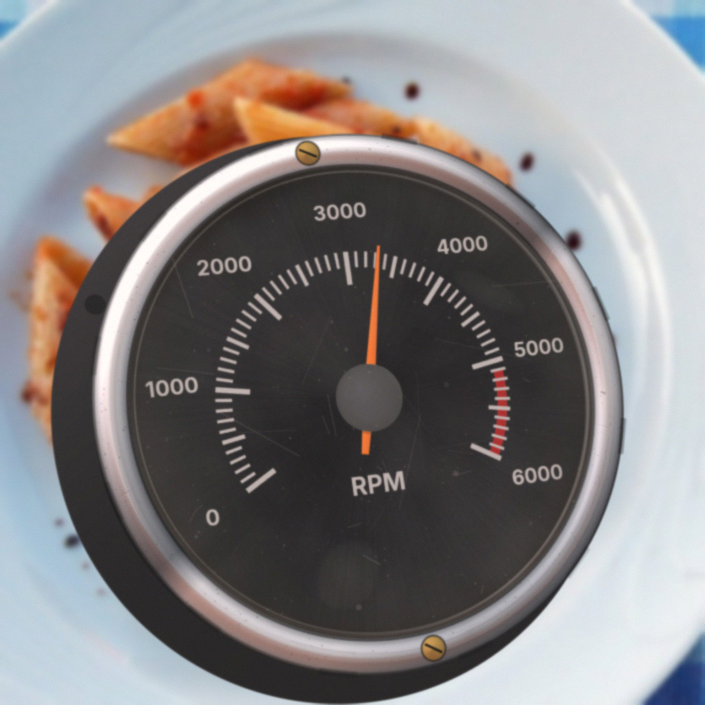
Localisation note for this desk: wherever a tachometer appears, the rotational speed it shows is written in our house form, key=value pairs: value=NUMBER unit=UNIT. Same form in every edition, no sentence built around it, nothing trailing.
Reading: value=3300 unit=rpm
